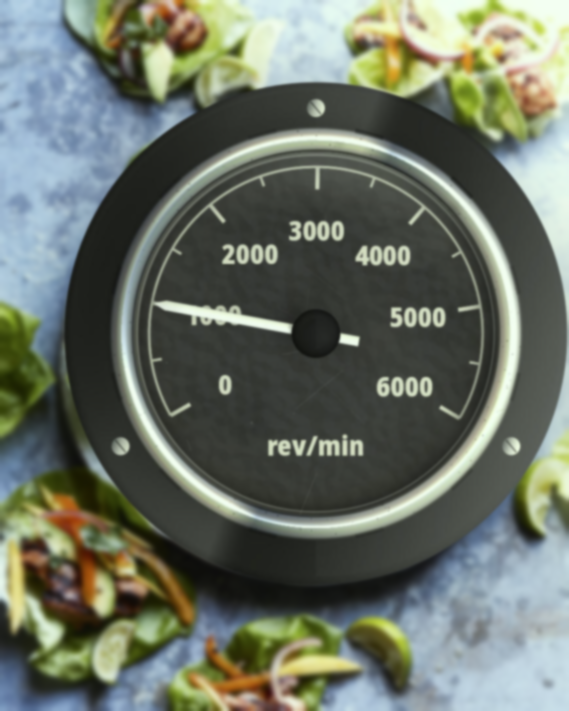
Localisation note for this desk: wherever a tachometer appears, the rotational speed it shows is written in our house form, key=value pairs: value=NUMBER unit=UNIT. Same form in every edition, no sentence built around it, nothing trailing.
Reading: value=1000 unit=rpm
